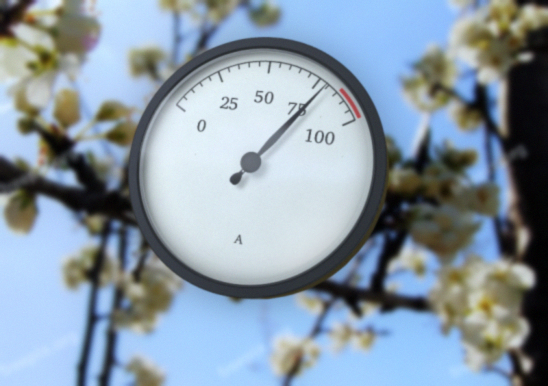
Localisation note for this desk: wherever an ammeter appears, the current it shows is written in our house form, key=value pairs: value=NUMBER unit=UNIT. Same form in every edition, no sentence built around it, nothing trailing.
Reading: value=80 unit=A
